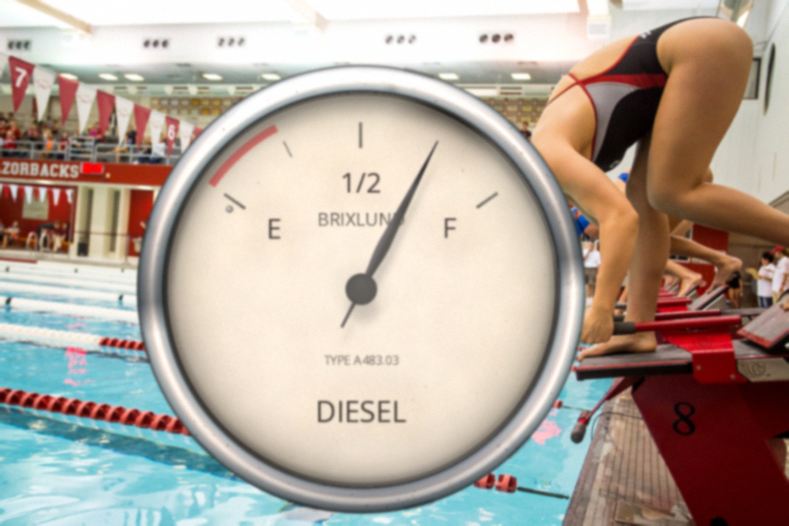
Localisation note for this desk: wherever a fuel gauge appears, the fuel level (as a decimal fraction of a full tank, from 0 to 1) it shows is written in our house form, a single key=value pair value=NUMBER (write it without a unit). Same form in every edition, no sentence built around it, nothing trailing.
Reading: value=0.75
